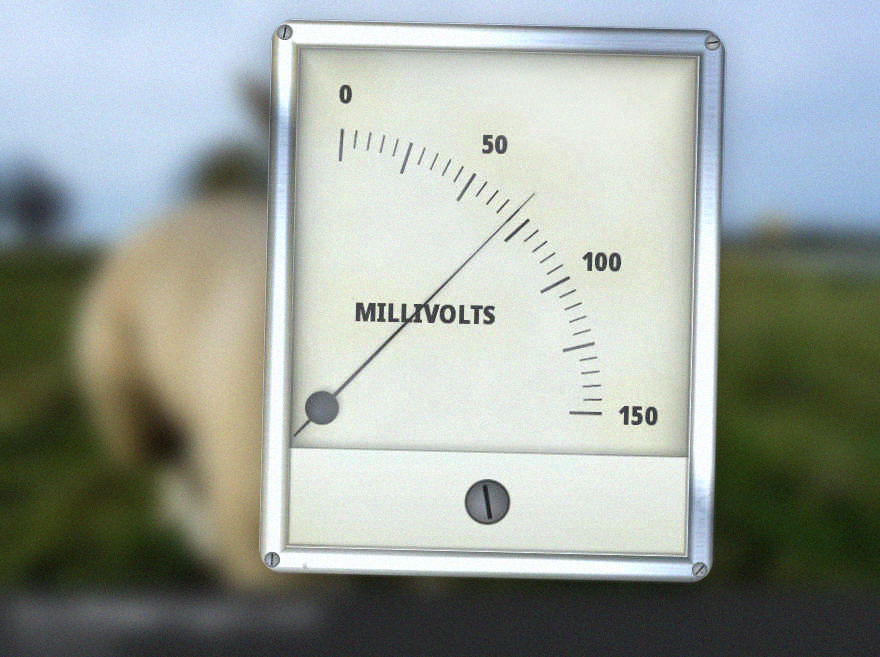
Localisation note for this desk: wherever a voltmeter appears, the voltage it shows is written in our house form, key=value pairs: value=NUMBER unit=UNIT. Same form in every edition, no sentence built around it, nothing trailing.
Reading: value=70 unit=mV
